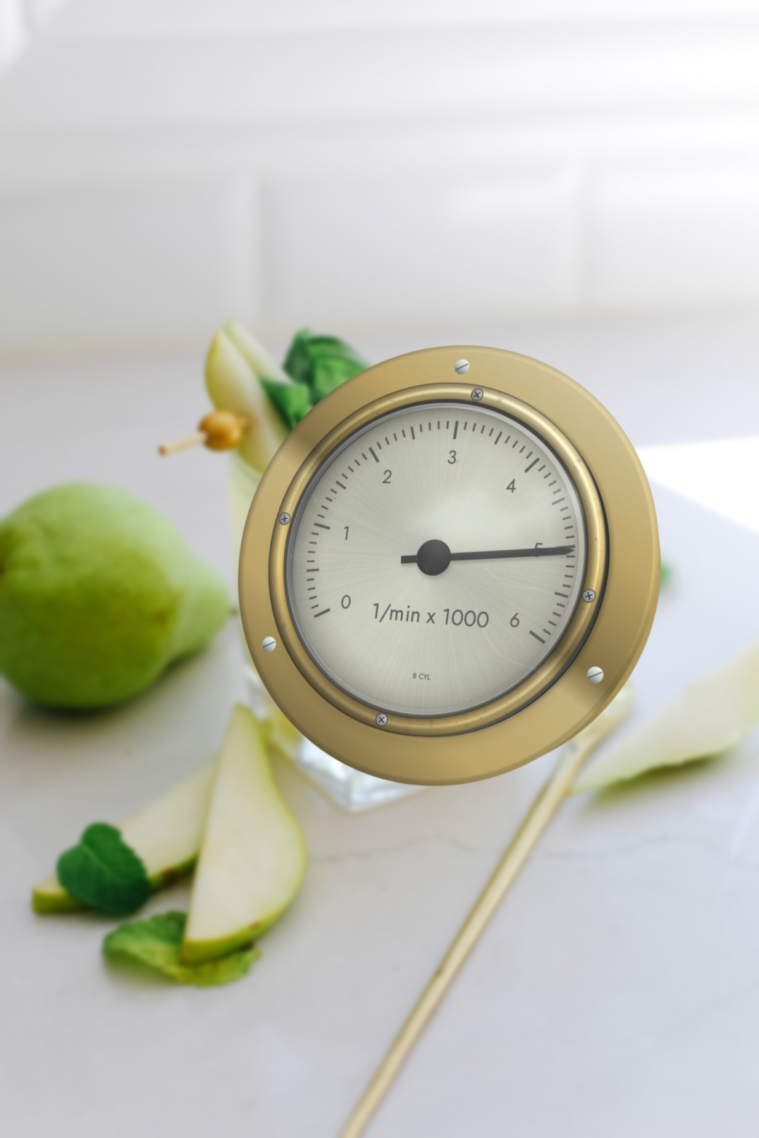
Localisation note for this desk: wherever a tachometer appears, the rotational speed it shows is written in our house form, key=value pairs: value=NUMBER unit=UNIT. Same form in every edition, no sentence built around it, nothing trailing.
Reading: value=5050 unit=rpm
